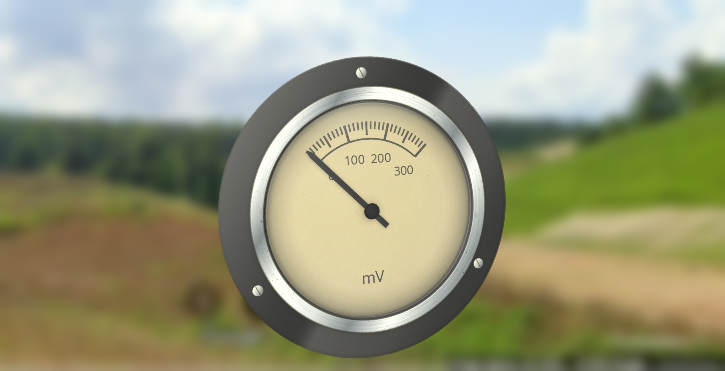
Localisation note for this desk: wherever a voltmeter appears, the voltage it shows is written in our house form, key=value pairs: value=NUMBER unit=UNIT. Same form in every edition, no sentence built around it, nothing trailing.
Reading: value=0 unit=mV
